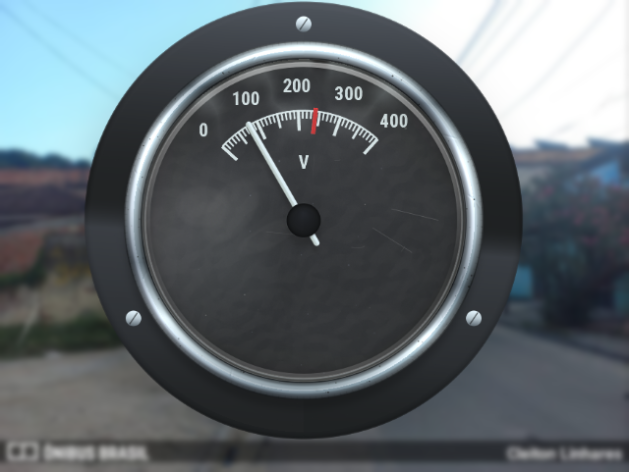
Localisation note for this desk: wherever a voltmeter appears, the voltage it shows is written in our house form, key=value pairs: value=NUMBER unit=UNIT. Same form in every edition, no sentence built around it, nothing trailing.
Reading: value=80 unit=V
